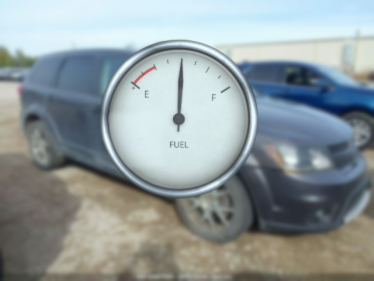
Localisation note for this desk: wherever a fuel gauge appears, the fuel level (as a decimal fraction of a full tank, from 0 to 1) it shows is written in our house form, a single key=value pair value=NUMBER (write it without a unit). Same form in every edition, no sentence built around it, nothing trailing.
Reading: value=0.5
